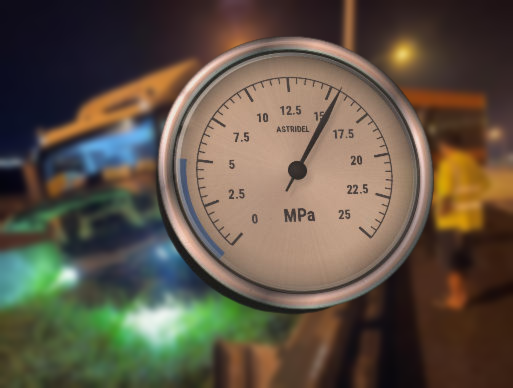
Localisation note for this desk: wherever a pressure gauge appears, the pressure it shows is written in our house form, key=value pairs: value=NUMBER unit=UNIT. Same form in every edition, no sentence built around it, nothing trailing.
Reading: value=15.5 unit=MPa
